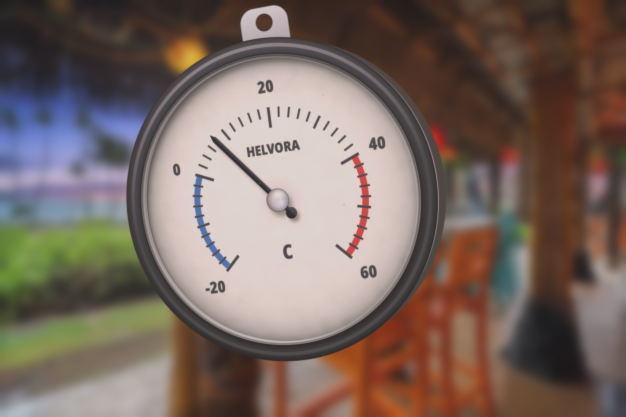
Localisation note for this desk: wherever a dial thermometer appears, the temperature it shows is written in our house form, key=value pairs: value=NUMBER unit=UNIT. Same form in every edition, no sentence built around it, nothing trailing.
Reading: value=8 unit=°C
